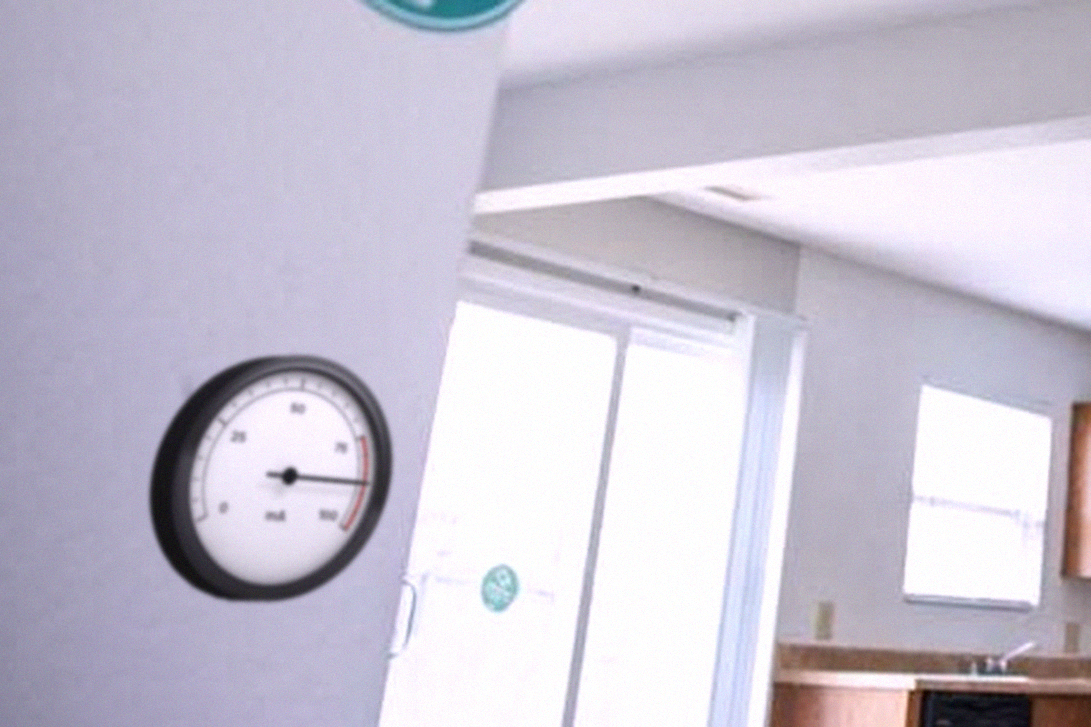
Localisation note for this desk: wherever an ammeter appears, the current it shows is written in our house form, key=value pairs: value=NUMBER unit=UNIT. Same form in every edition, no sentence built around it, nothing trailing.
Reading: value=87.5 unit=mA
